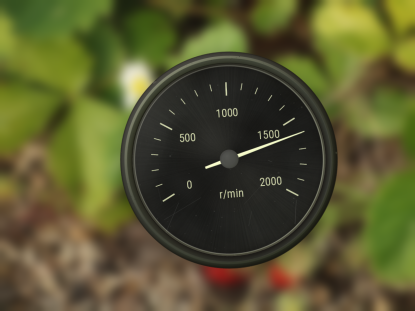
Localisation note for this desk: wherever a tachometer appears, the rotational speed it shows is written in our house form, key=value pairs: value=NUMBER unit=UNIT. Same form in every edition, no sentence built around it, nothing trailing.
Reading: value=1600 unit=rpm
